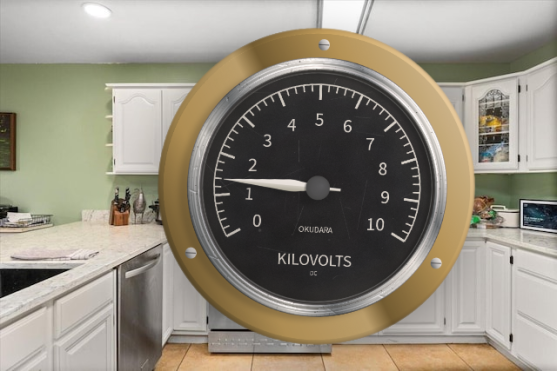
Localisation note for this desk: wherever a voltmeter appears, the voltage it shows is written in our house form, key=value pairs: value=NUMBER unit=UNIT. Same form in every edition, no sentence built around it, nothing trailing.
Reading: value=1.4 unit=kV
